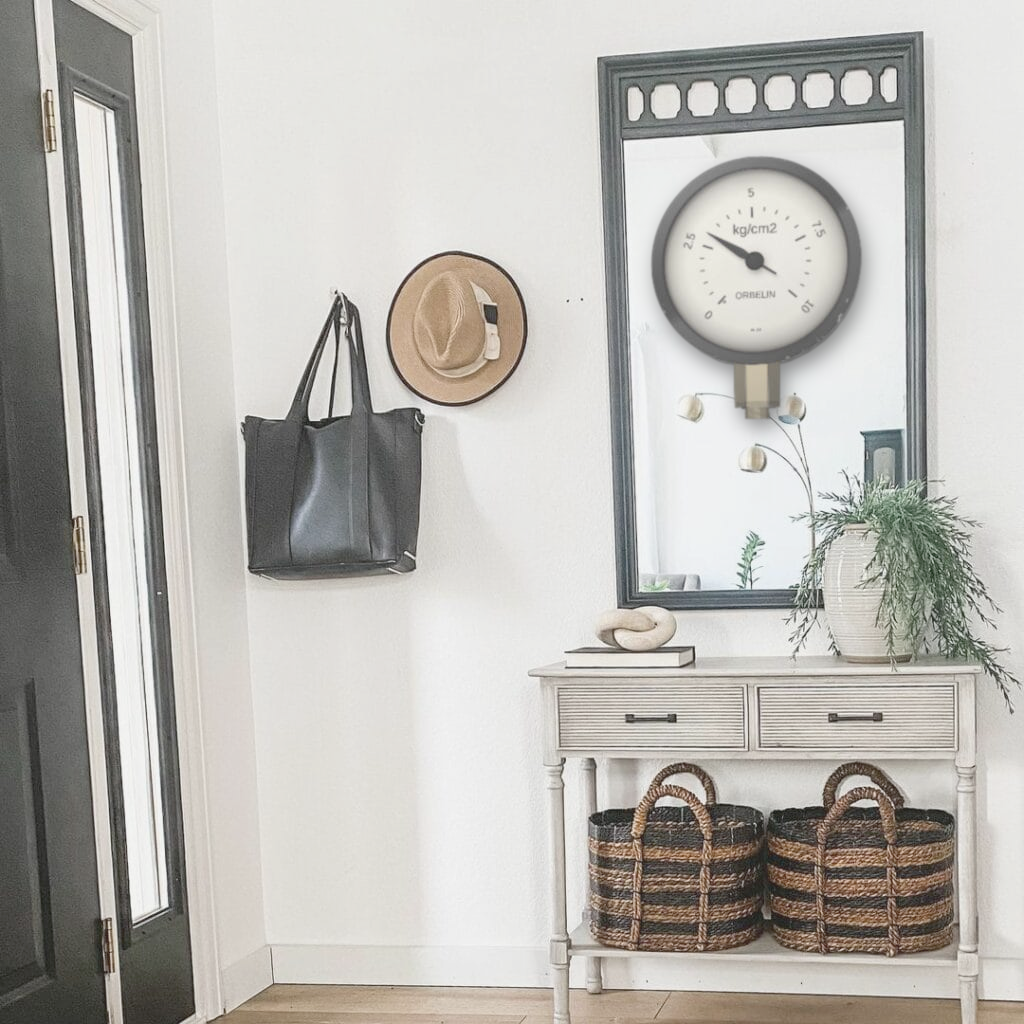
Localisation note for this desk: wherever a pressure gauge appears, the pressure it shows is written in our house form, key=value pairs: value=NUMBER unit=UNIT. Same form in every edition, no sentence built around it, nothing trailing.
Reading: value=3 unit=kg/cm²
